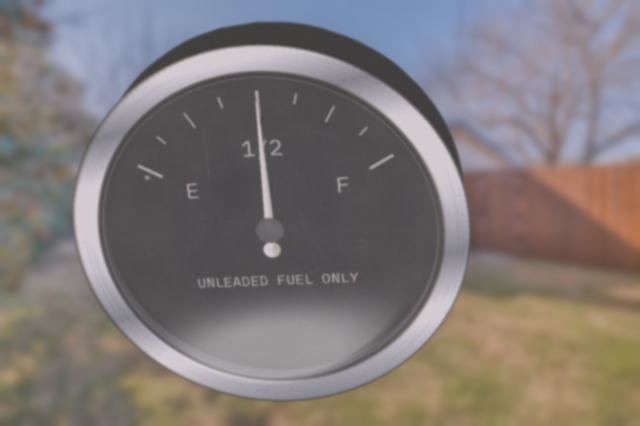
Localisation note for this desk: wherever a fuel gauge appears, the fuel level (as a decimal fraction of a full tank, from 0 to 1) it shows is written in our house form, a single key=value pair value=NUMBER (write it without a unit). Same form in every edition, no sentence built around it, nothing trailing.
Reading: value=0.5
